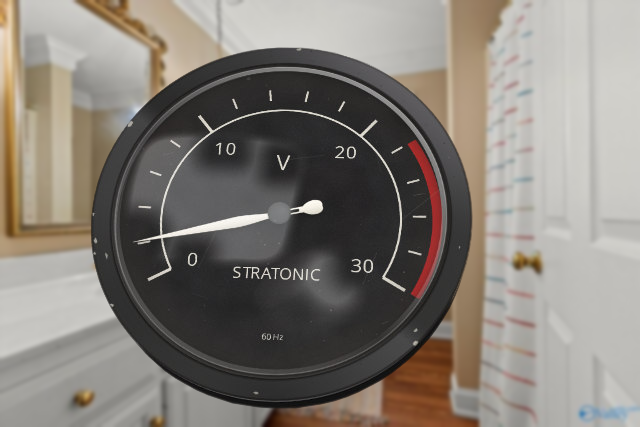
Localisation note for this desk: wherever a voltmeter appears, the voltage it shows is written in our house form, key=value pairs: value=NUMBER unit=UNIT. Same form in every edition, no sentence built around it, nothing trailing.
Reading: value=2 unit=V
